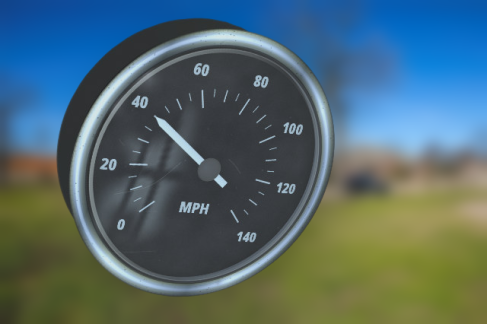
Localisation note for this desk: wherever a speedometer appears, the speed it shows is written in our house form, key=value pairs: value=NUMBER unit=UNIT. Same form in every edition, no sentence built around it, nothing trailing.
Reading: value=40 unit=mph
